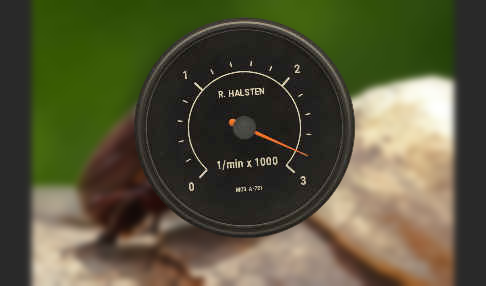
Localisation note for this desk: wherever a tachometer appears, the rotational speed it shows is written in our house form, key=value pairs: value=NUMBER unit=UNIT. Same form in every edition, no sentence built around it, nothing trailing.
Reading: value=2800 unit=rpm
